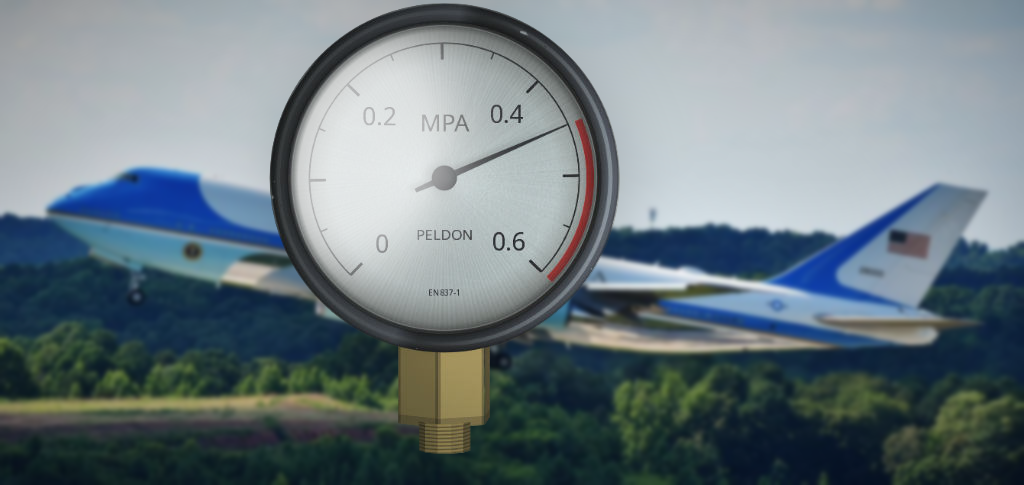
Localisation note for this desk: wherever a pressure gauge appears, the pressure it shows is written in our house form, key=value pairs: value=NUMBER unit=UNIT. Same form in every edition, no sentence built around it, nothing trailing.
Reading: value=0.45 unit=MPa
